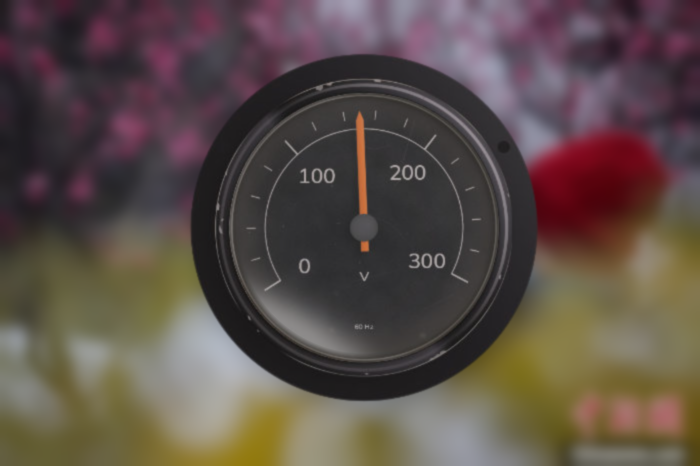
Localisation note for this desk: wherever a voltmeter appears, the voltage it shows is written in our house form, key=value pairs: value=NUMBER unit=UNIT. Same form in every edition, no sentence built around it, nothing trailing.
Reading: value=150 unit=V
